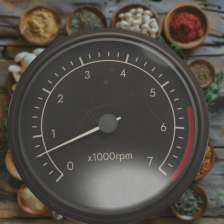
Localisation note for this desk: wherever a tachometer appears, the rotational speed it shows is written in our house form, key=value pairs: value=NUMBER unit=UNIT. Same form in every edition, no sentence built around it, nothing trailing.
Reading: value=600 unit=rpm
